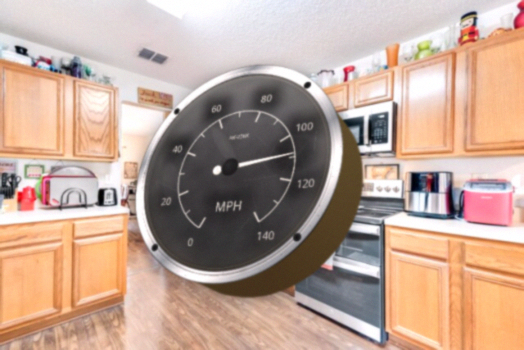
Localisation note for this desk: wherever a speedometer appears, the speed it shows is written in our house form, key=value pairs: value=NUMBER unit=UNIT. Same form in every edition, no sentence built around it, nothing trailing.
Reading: value=110 unit=mph
